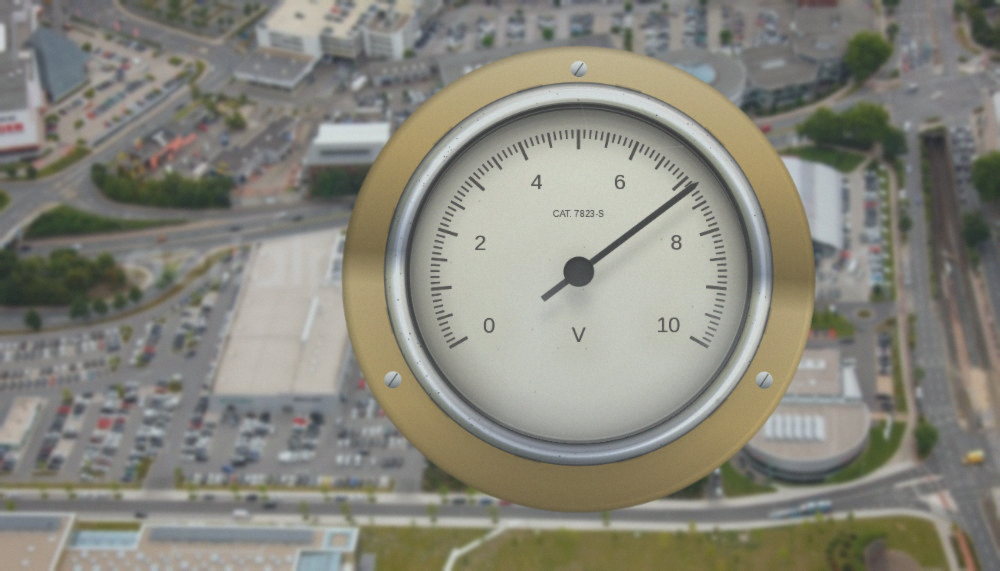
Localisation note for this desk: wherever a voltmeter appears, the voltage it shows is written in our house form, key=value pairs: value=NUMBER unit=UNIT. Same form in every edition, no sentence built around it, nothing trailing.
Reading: value=7.2 unit=V
